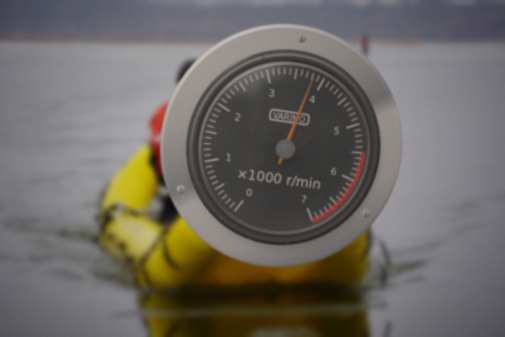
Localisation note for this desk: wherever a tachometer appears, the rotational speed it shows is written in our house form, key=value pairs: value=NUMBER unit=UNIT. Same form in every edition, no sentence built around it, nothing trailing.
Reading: value=3800 unit=rpm
